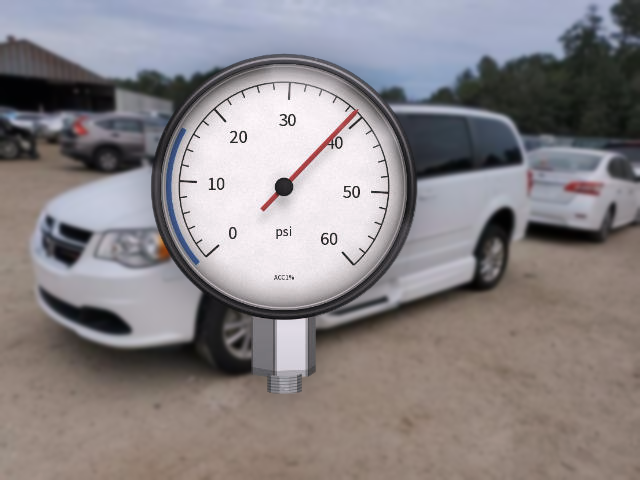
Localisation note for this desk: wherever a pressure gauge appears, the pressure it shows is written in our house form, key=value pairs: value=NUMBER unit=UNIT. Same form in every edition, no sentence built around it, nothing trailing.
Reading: value=39 unit=psi
